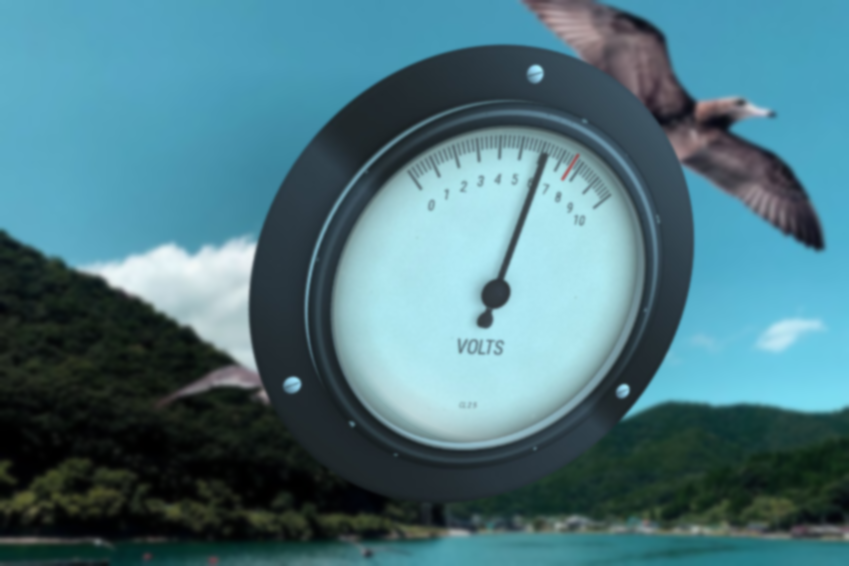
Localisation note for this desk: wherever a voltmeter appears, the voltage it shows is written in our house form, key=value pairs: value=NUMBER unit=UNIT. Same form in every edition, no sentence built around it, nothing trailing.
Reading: value=6 unit=V
